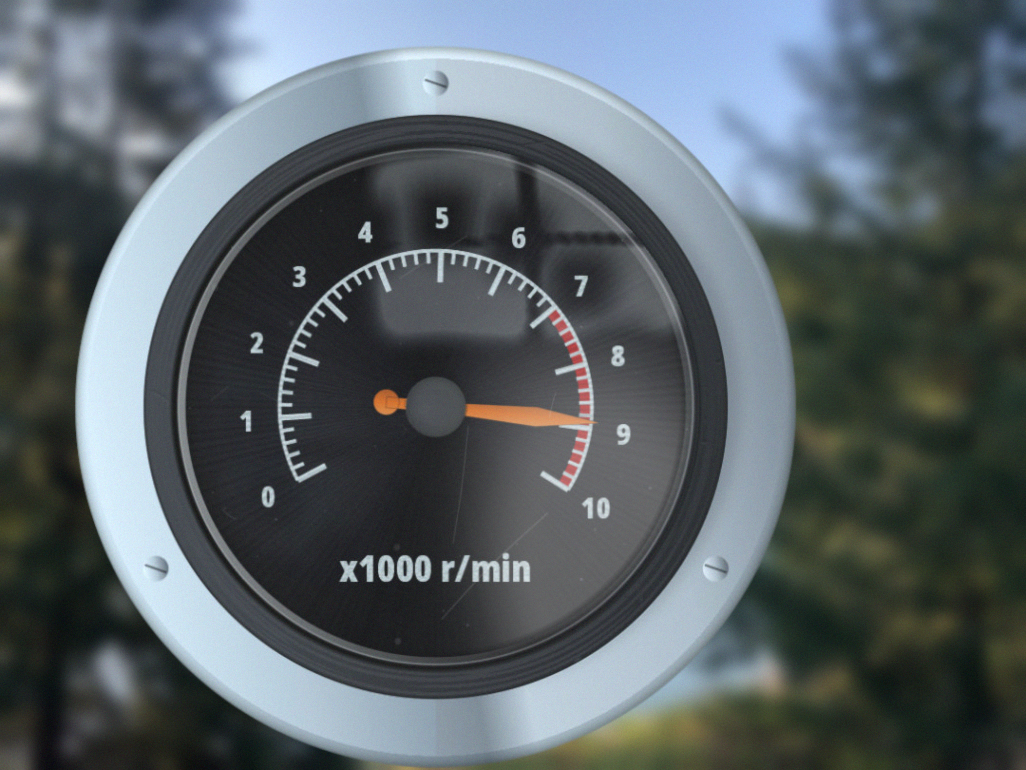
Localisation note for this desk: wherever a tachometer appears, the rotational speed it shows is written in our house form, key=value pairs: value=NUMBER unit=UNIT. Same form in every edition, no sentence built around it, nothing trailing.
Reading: value=8900 unit=rpm
